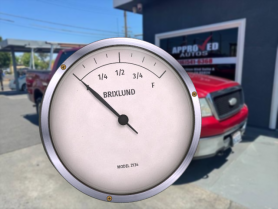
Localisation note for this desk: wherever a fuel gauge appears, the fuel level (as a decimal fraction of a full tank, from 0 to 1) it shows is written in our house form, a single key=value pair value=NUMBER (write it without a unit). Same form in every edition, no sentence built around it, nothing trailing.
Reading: value=0
